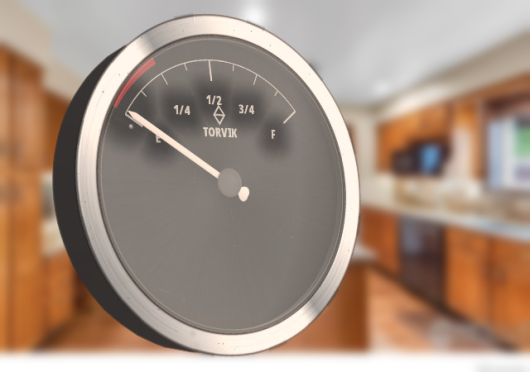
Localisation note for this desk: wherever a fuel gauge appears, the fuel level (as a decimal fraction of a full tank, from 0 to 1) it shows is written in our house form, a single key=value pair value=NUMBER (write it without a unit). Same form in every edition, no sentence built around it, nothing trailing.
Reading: value=0
